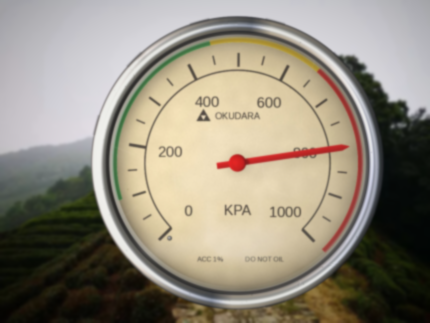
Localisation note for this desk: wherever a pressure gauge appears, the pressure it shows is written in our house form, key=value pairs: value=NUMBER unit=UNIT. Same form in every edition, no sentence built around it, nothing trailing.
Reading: value=800 unit=kPa
